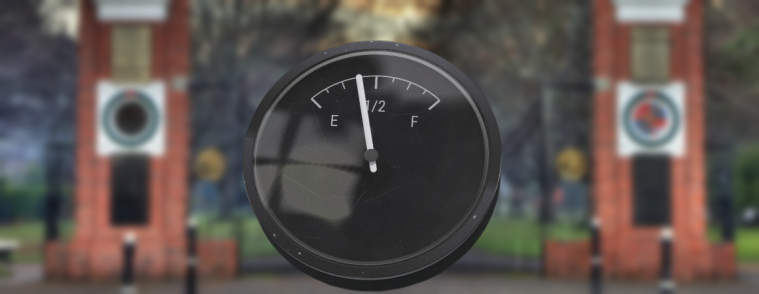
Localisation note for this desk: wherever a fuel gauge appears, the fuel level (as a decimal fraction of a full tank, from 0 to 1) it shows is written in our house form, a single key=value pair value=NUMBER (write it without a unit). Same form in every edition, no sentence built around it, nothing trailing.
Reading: value=0.375
